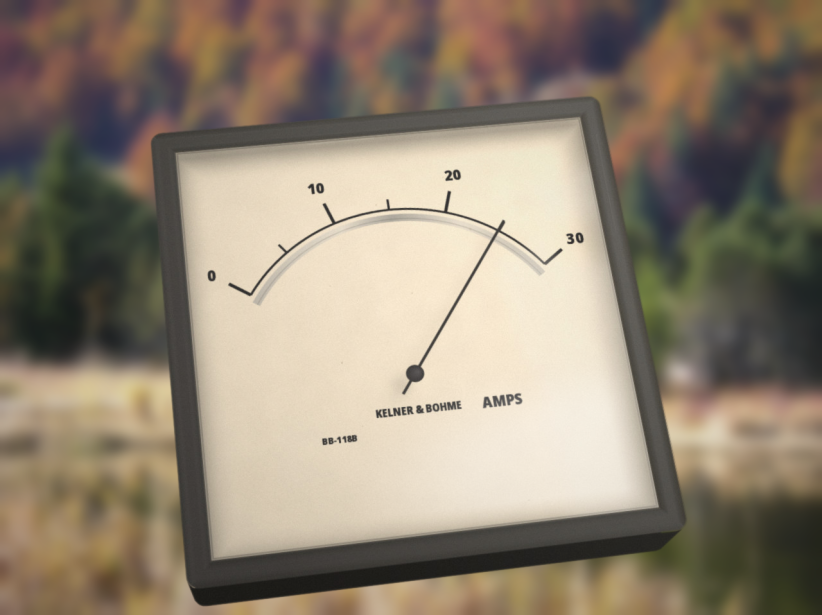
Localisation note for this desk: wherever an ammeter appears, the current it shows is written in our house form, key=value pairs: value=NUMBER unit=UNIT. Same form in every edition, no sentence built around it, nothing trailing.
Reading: value=25 unit=A
